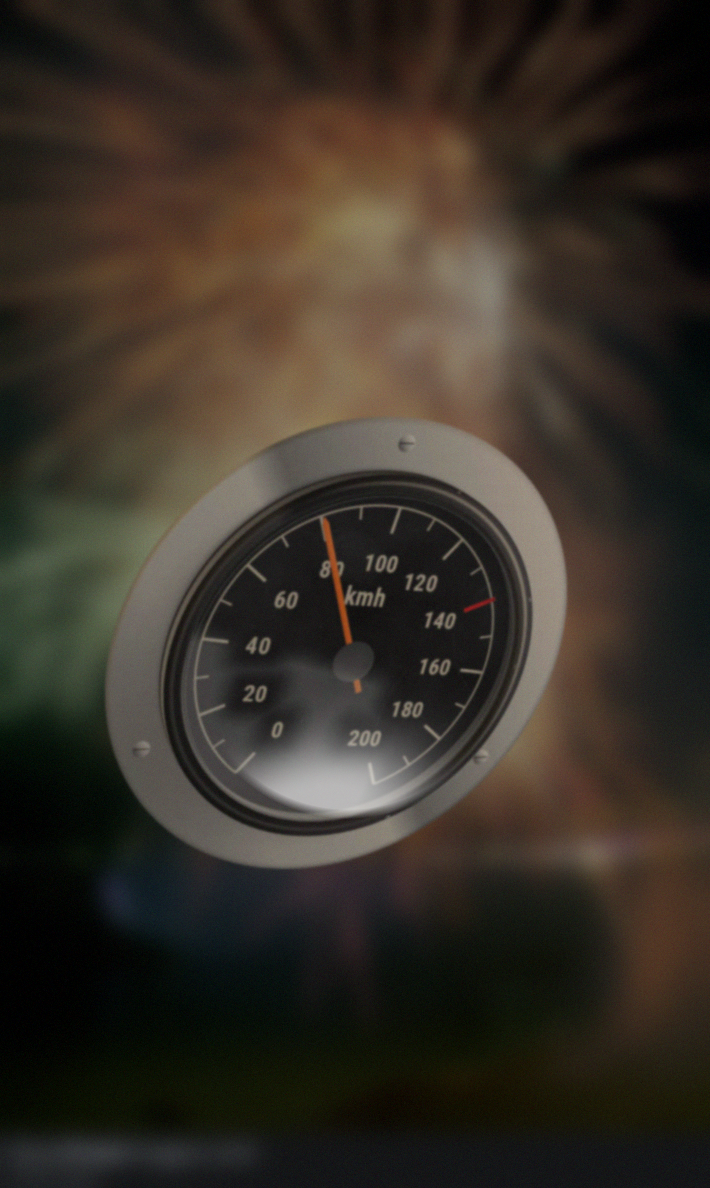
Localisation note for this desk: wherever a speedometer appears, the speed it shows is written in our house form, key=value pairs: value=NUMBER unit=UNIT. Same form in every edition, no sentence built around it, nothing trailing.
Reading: value=80 unit=km/h
